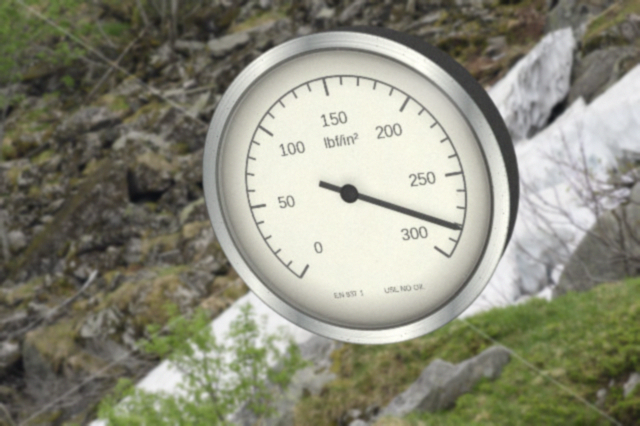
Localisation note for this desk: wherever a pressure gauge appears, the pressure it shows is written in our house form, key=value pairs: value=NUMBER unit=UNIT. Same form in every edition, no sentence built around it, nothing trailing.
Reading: value=280 unit=psi
